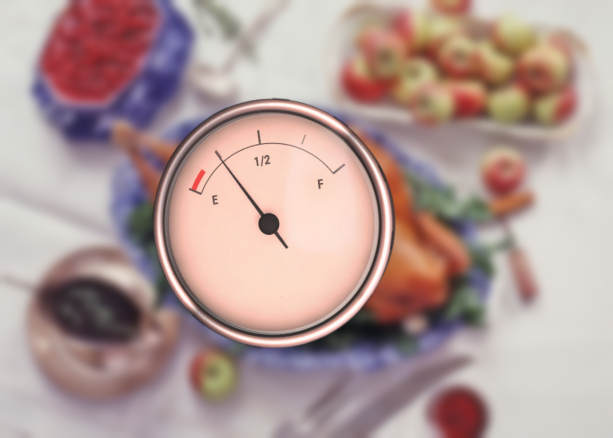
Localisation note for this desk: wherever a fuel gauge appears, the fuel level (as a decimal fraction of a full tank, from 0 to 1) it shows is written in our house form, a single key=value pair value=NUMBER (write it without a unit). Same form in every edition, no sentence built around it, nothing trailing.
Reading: value=0.25
